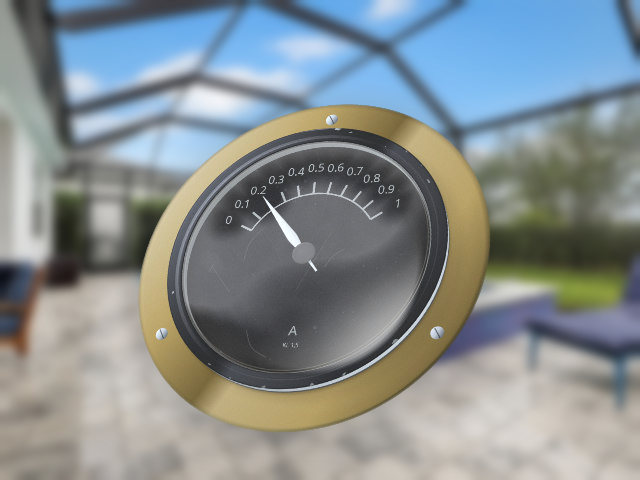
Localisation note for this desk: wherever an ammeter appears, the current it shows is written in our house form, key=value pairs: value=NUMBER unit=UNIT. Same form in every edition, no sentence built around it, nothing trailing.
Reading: value=0.2 unit=A
